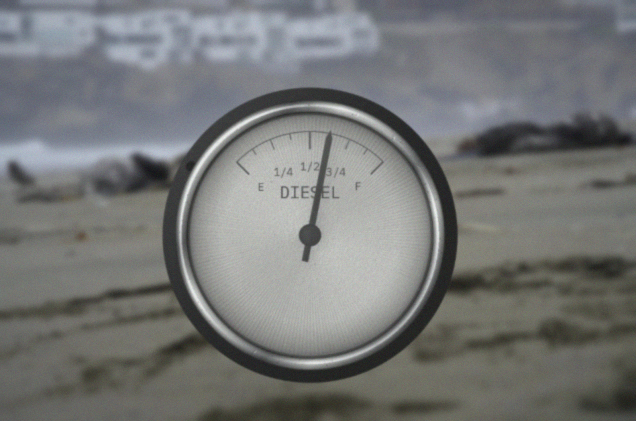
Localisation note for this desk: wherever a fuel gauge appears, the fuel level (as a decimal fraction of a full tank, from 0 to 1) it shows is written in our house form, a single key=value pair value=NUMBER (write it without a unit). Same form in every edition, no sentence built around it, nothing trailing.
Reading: value=0.625
